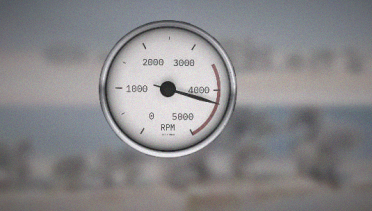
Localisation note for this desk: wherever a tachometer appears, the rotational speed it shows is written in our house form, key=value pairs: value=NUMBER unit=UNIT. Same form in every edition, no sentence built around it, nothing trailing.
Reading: value=4250 unit=rpm
